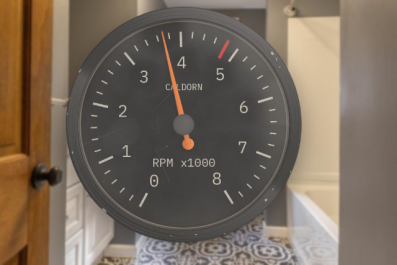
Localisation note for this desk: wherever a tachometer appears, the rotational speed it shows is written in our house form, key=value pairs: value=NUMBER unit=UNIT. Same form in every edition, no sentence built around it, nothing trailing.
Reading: value=3700 unit=rpm
